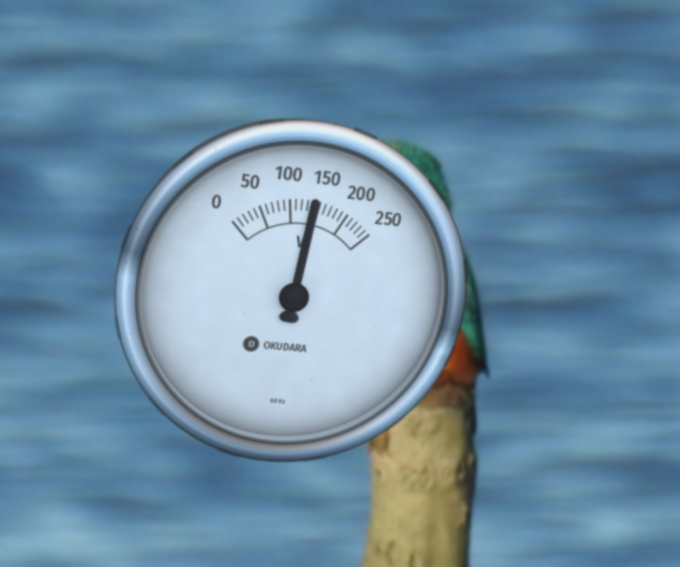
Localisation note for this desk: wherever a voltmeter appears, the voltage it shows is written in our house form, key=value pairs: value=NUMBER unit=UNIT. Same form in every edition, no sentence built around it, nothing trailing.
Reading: value=140 unit=V
